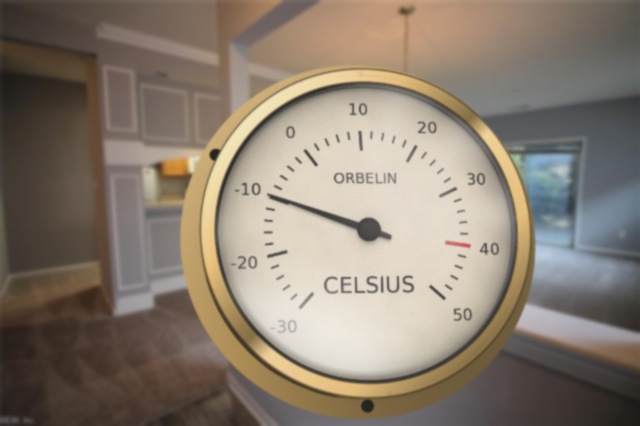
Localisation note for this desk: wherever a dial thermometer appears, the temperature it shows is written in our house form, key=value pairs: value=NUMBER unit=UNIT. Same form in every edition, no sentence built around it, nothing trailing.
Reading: value=-10 unit=°C
